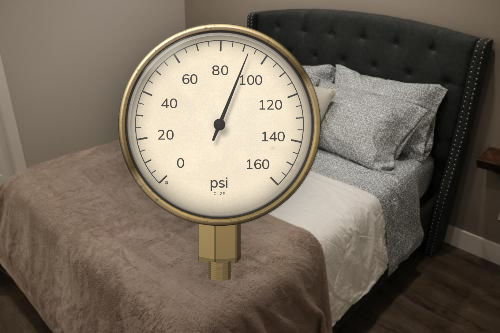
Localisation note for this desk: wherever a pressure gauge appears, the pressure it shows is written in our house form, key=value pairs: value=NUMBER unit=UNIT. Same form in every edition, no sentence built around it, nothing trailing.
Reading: value=92.5 unit=psi
